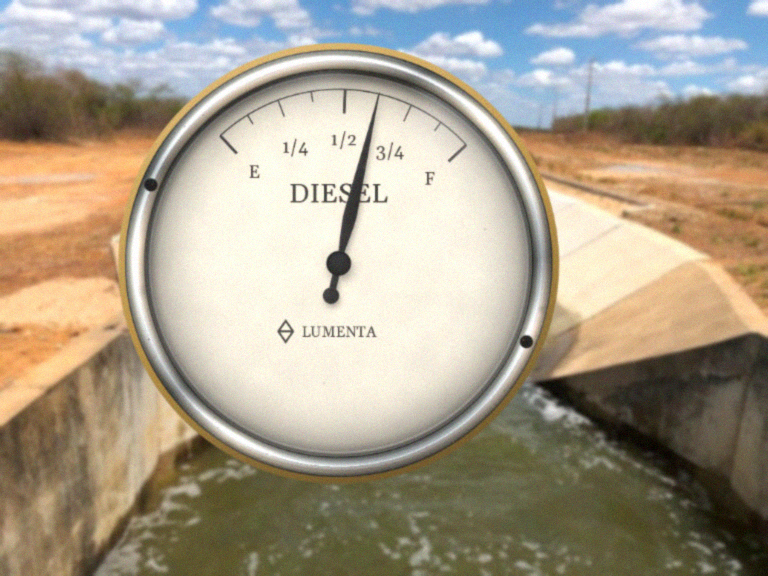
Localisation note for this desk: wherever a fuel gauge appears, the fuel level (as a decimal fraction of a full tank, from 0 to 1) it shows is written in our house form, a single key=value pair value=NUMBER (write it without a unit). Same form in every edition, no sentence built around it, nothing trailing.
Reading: value=0.625
